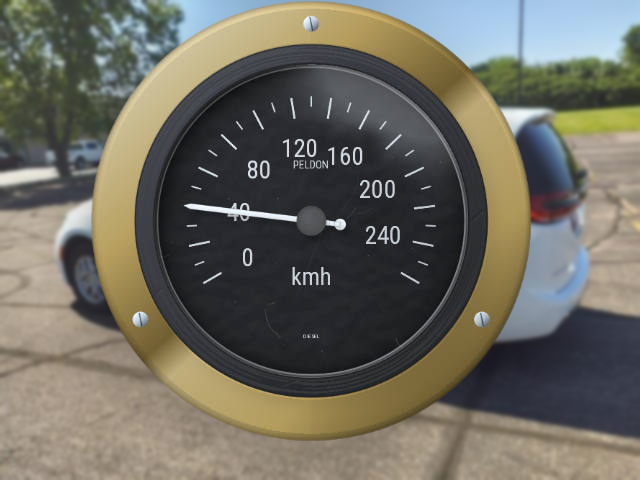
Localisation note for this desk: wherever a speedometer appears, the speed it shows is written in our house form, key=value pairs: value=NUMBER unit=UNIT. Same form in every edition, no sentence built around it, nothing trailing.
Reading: value=40 unit=km/h
